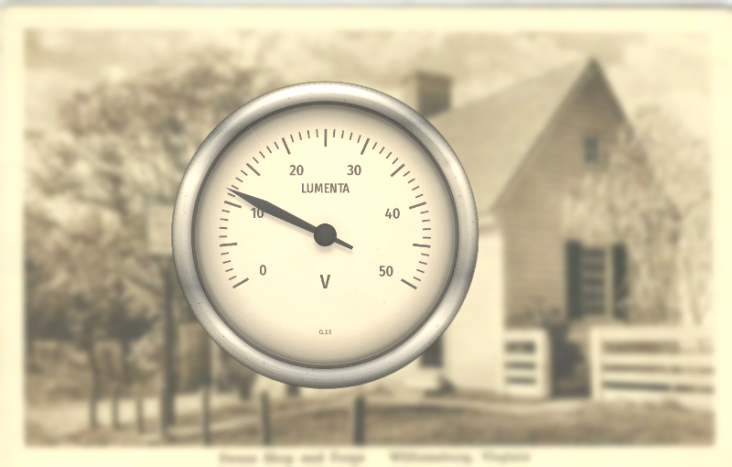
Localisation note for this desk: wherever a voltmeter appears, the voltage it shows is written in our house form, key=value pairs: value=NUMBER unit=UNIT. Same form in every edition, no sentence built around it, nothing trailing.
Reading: value=11.5 unit=V
